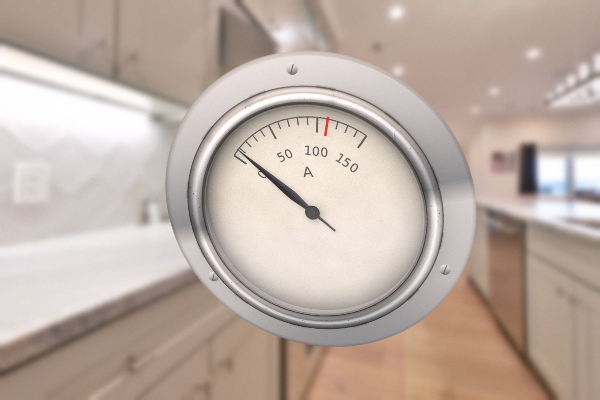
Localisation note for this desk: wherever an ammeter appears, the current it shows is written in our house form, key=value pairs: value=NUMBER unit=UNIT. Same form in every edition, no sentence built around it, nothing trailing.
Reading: value=10 unit=A
